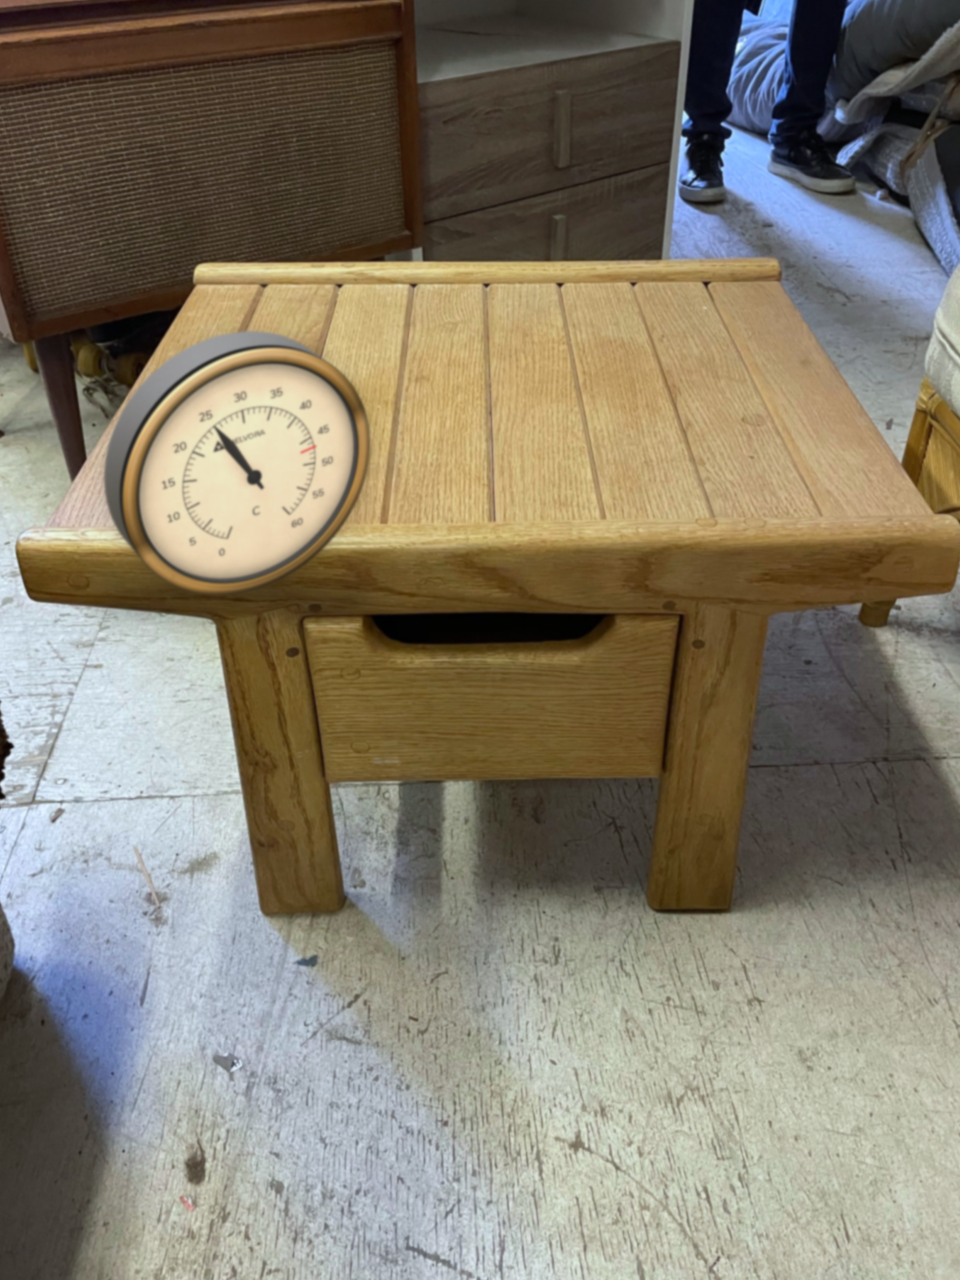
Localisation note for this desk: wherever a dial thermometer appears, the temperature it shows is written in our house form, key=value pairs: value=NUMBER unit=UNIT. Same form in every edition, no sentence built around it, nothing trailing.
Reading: value=25 unit=°C
